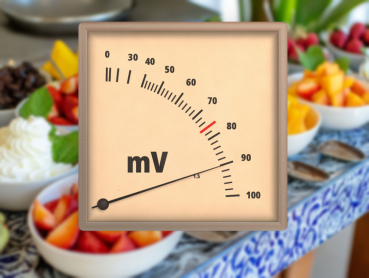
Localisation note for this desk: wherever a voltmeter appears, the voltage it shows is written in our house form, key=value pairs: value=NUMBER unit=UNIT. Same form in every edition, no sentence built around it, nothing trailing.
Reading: value=90 unit=mV
